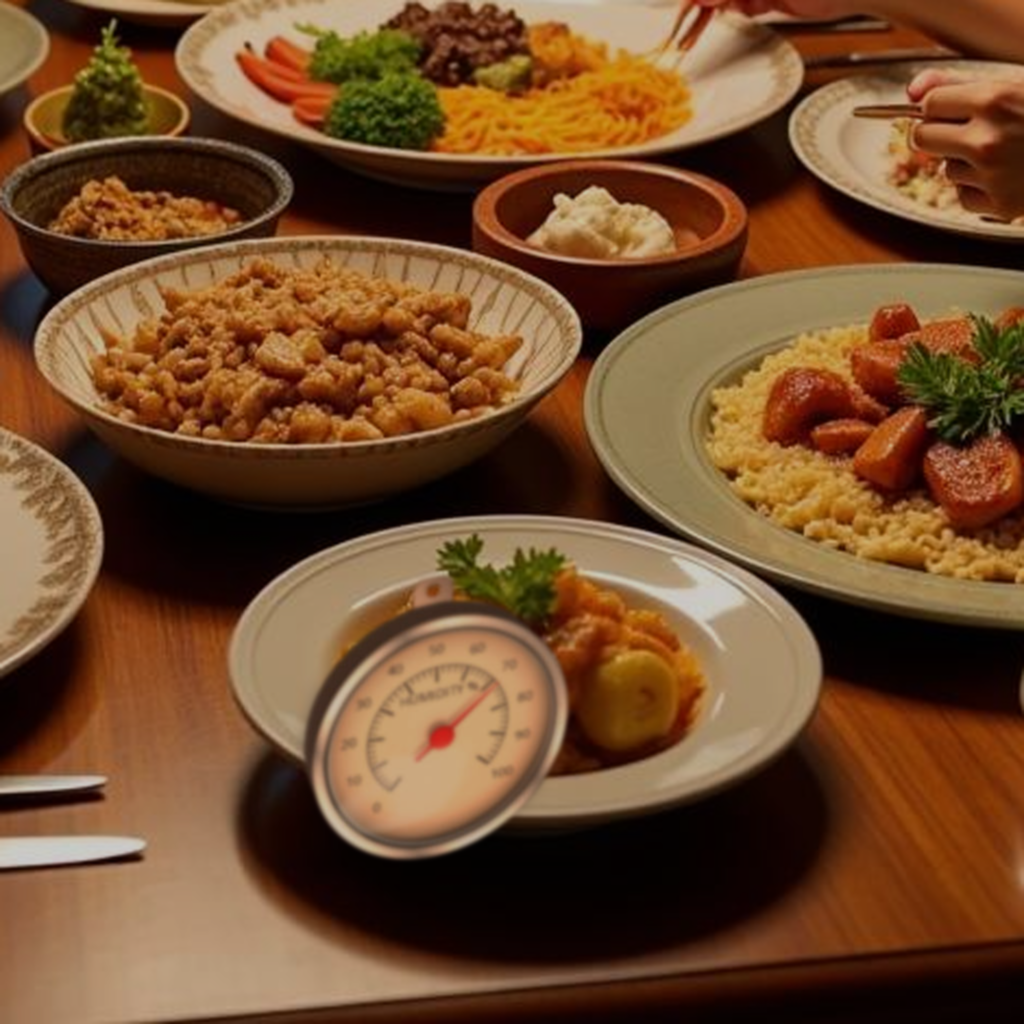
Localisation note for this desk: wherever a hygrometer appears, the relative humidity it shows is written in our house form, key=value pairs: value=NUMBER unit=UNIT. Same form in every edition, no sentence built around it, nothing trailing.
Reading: value=70 unit=%
